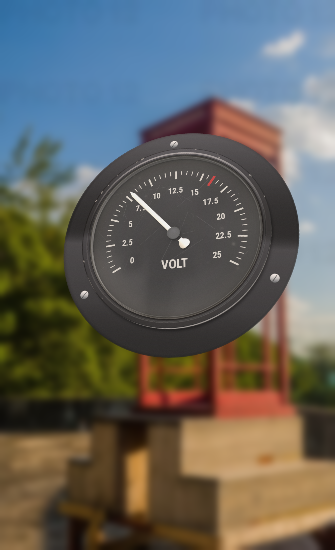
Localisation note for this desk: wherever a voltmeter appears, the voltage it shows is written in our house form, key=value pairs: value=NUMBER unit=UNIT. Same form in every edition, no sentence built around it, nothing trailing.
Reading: value=8 unit=V
